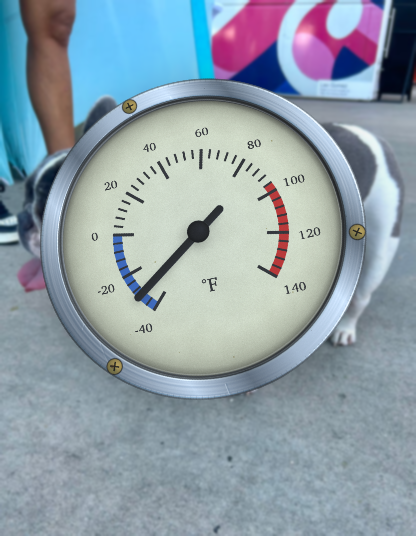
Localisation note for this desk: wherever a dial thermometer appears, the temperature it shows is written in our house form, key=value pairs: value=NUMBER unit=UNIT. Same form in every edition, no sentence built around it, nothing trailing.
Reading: value=-32 unit=°F
